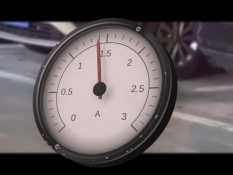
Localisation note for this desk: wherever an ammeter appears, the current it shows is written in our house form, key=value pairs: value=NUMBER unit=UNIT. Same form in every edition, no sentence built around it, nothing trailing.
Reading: value=1.4 unit=A
